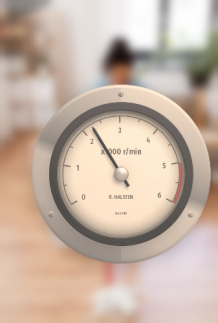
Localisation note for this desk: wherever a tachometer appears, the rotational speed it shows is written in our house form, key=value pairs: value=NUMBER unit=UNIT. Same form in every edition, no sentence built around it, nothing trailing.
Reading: value=2250 unit=rpm
